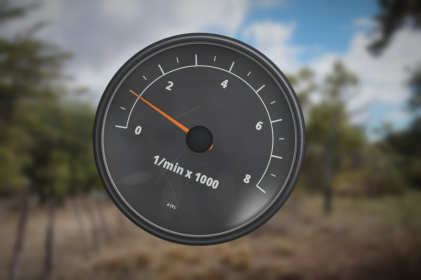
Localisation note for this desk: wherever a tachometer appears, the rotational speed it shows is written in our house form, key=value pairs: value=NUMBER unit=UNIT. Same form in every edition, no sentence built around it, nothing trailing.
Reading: value=1000 unit=rpm
